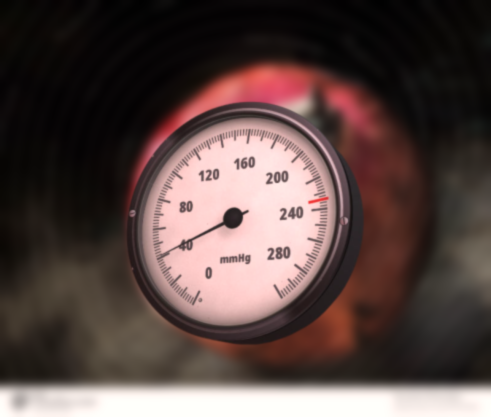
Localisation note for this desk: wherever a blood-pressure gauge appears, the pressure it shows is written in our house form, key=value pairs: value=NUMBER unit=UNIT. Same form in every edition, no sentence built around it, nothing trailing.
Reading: value=40 unit=mmHg
